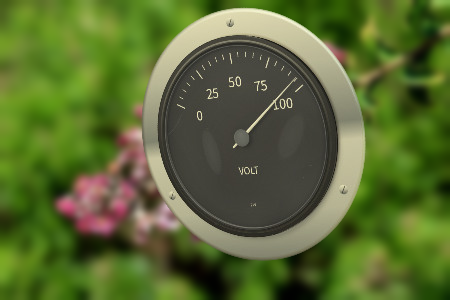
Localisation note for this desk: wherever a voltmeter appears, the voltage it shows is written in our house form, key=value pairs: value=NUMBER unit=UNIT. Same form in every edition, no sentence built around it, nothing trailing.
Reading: value=95 unit=V
